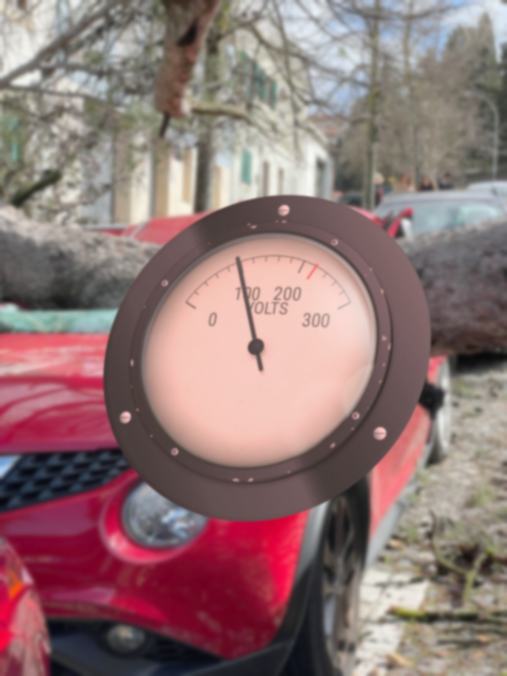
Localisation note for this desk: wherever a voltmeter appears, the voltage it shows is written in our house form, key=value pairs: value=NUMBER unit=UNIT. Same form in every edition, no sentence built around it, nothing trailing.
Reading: value=100 unit=V
